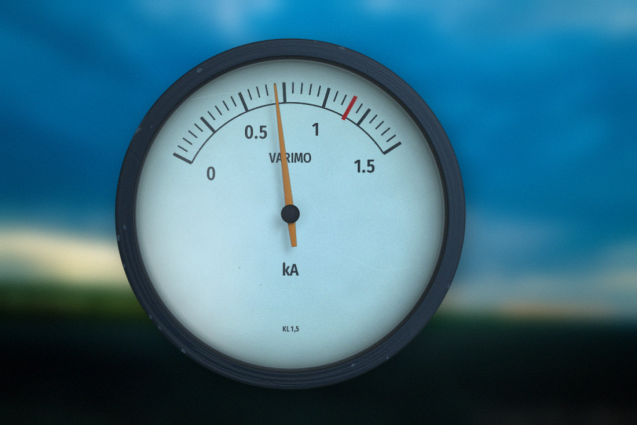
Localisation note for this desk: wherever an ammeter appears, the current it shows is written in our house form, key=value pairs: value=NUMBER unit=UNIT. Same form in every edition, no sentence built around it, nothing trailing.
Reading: value=0.7 unit=kA
